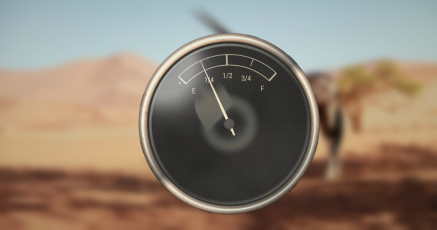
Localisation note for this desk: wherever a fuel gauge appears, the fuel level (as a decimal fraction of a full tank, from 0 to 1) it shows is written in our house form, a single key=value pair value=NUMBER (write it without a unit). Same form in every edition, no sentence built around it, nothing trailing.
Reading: value=0.25
